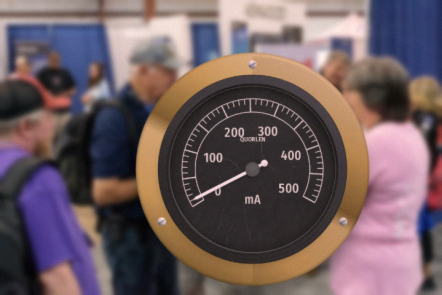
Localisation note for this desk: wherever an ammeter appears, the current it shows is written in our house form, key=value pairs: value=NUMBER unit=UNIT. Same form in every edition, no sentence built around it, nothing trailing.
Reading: value=10 unit=mA
